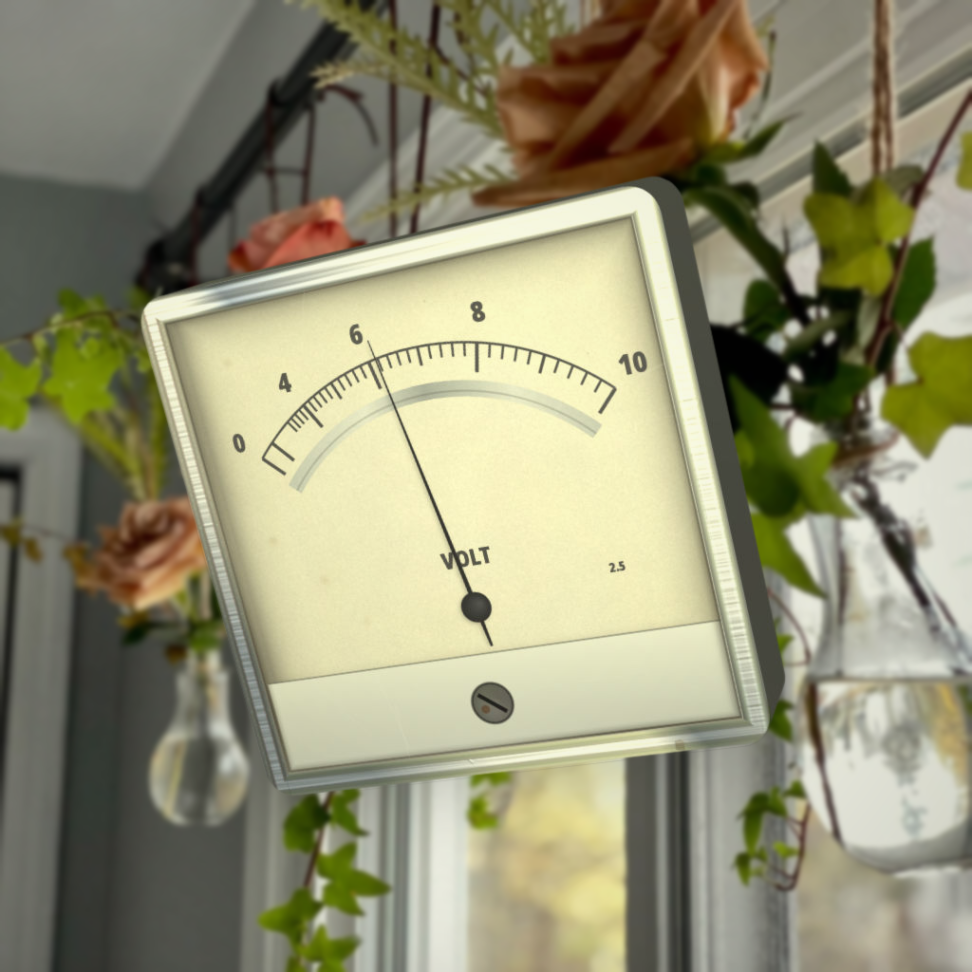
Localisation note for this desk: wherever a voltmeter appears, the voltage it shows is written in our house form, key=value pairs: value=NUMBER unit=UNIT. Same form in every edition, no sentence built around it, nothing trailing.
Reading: value=6.2 unit=V
